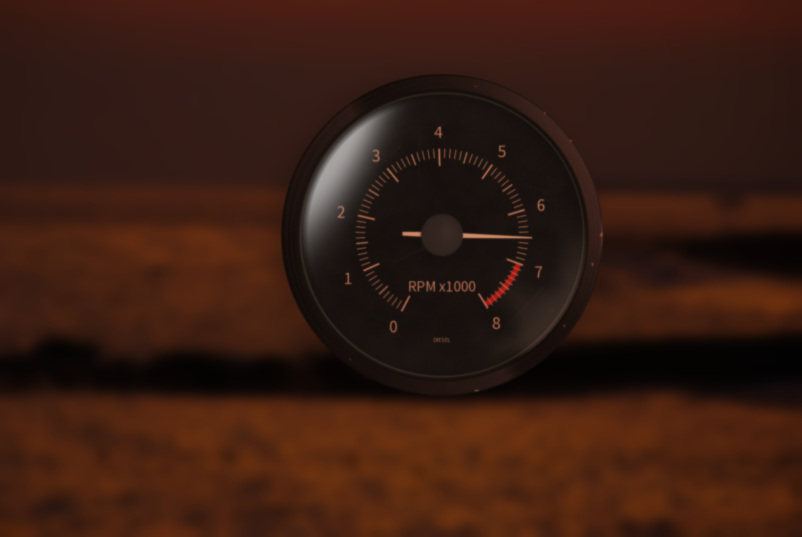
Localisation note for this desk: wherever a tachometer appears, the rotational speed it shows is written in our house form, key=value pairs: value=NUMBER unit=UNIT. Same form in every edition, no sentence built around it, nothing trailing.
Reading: value=6500 unit=rpm
